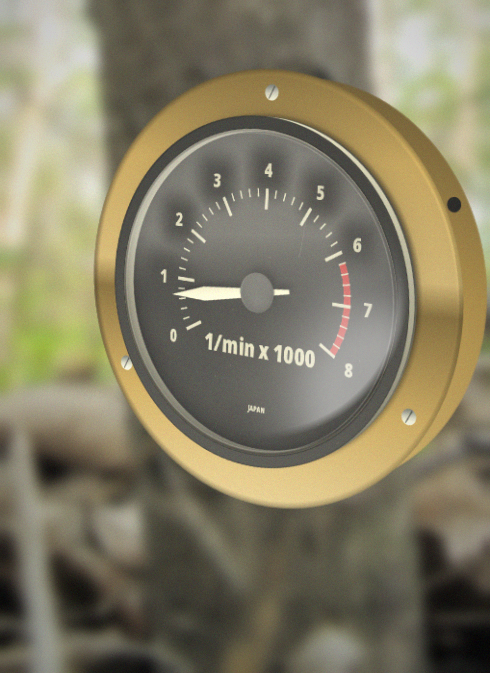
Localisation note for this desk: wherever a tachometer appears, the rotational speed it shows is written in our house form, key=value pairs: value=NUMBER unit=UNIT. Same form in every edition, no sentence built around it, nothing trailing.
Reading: value=700 unit=rpm
